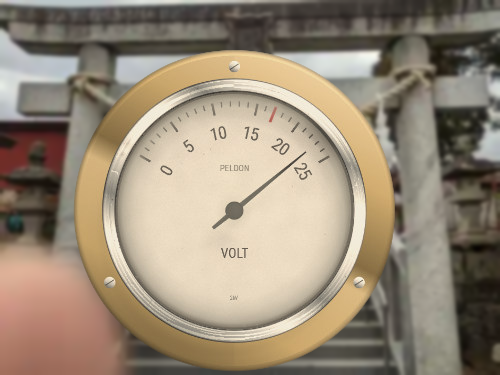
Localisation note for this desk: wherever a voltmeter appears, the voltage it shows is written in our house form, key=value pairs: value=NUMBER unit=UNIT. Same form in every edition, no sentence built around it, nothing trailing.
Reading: value=23 unit=V
